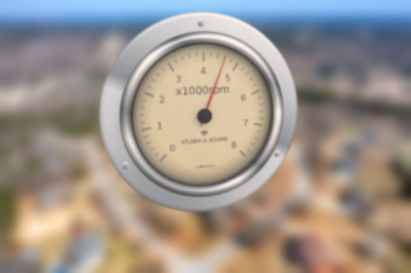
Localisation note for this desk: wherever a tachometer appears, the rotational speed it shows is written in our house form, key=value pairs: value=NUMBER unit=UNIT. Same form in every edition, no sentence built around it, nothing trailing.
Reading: value=4600 unit=rpm
